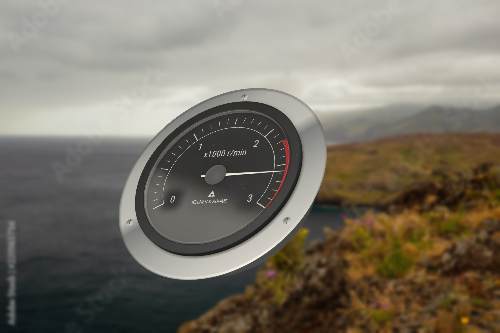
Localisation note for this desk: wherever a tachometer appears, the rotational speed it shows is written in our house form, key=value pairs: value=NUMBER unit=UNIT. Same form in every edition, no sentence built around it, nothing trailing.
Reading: value=2600 unit=rpm
